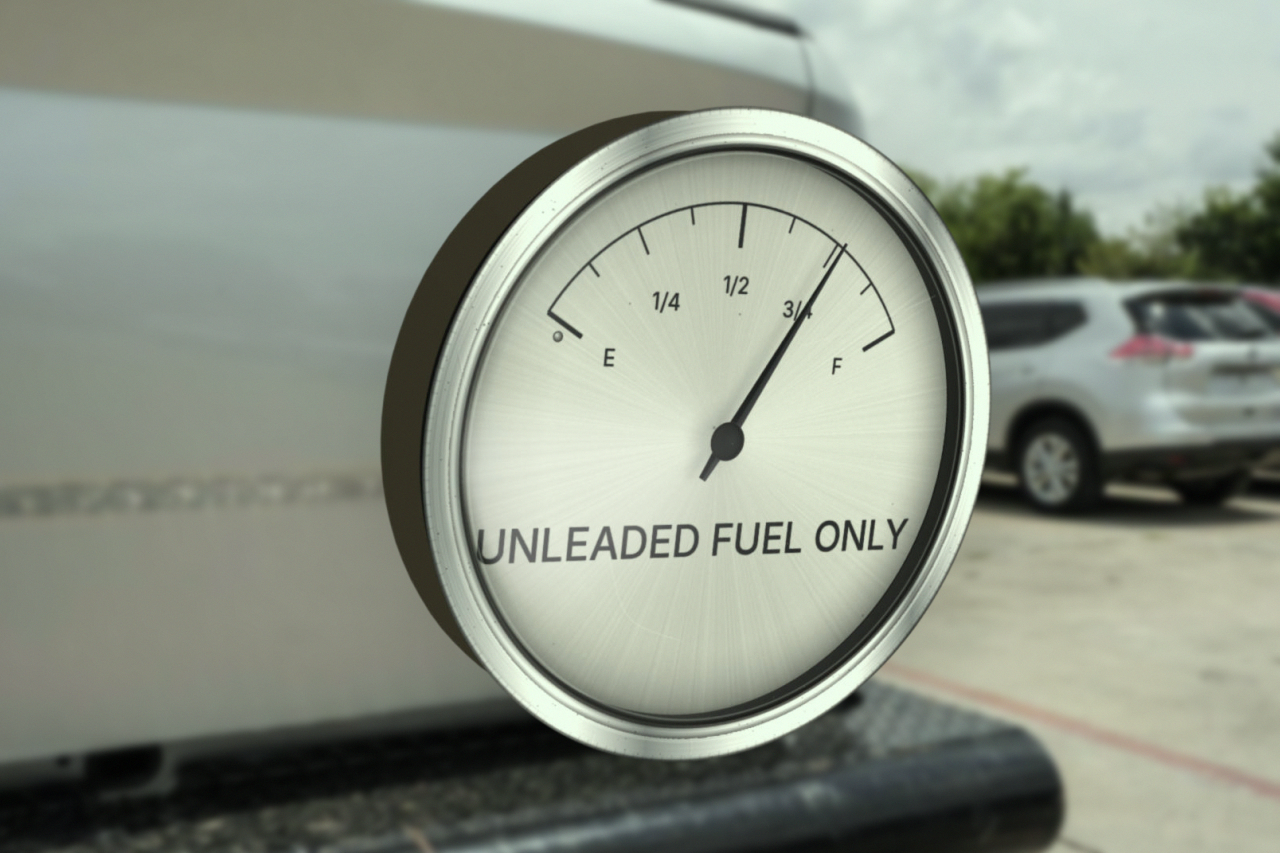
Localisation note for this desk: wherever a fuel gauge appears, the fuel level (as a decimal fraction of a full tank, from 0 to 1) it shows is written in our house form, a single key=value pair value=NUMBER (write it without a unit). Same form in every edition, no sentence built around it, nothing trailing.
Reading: value=0.75
